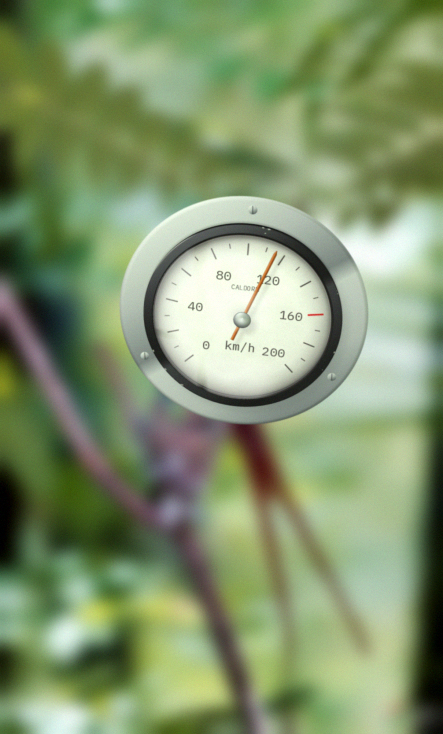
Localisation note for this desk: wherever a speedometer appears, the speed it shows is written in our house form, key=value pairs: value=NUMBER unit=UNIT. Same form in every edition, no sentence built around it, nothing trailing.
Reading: value=115 unit=km/h
